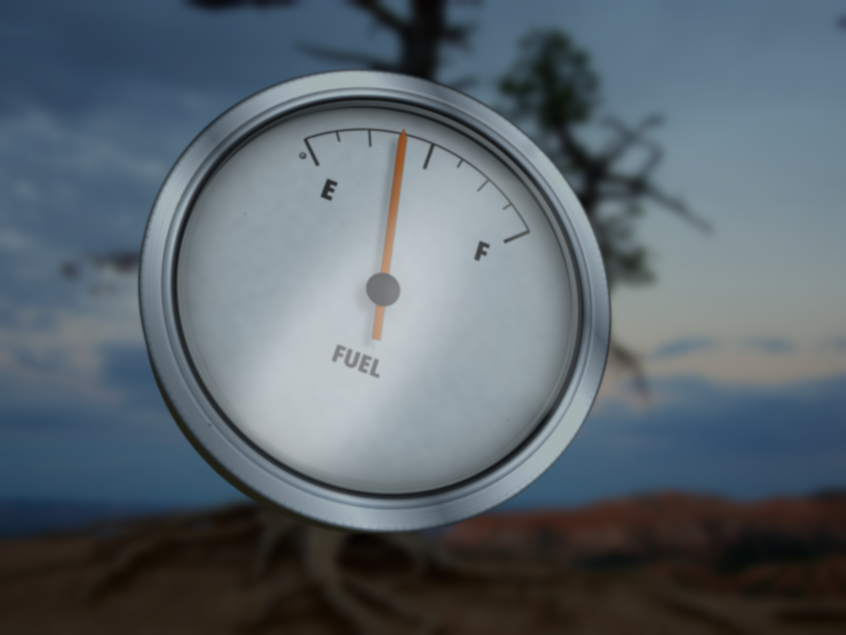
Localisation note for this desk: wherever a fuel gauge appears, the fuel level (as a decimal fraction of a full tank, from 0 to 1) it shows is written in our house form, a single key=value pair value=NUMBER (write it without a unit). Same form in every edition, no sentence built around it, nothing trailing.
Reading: value=0.375
